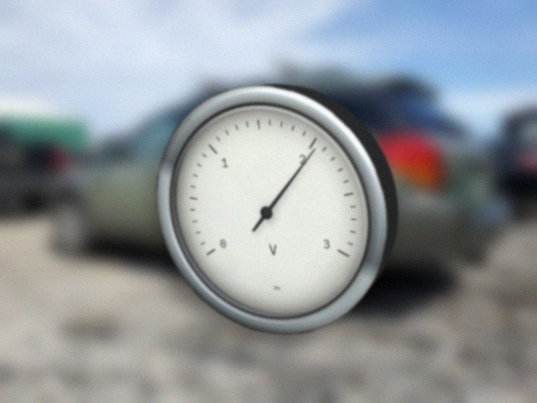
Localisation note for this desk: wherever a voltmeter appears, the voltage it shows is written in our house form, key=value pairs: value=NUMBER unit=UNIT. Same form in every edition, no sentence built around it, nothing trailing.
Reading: value=2.05 unit=V
